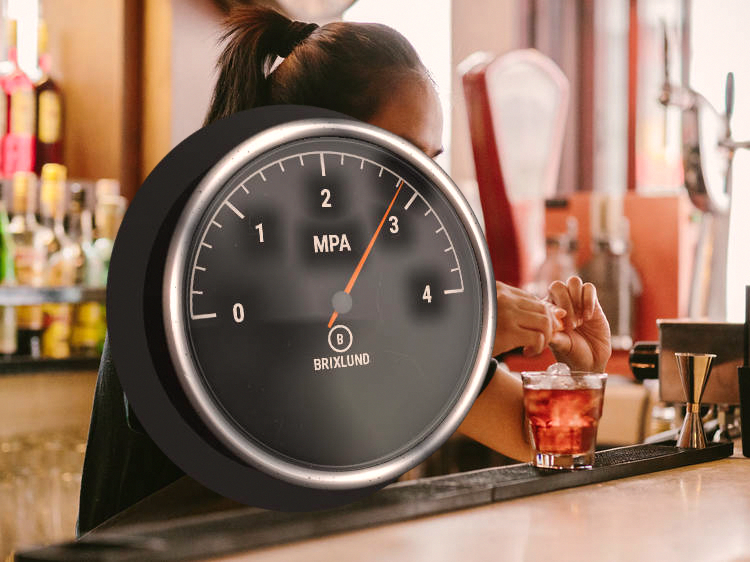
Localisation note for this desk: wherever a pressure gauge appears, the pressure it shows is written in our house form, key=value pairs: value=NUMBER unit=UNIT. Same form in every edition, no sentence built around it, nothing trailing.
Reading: value=2.8 unit=MPa
